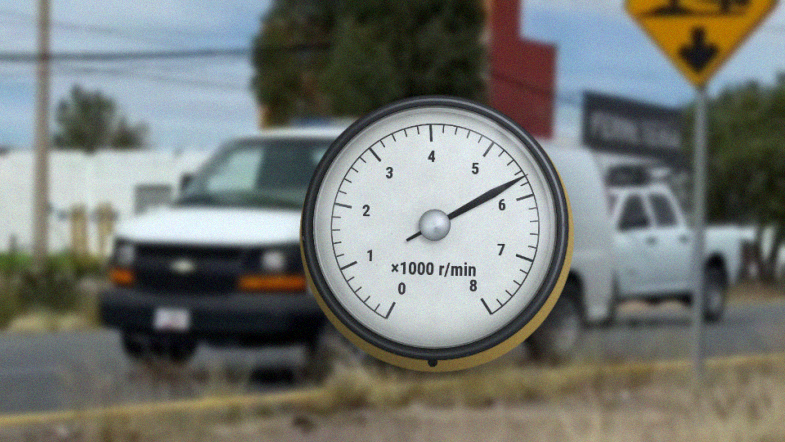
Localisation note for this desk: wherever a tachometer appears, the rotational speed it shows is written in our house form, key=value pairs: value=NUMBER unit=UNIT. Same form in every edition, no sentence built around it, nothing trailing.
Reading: value=5700 unit=rpm
